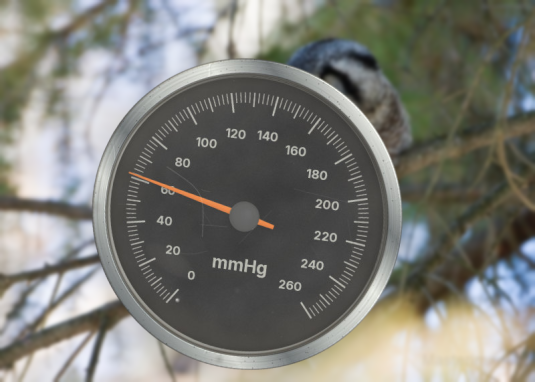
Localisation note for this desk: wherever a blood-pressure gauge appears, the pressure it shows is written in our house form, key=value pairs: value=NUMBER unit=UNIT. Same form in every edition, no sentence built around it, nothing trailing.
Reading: value=62 unit=mmHg
